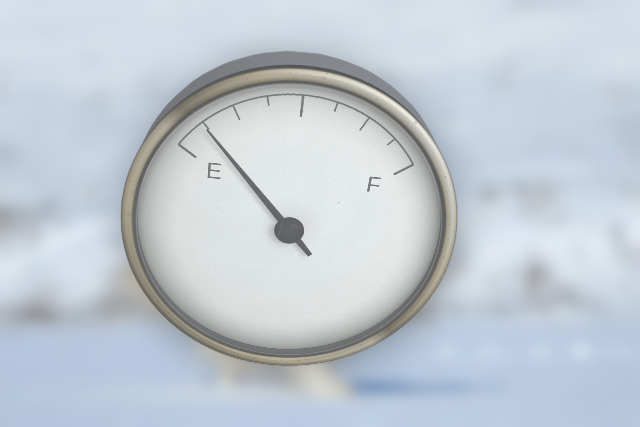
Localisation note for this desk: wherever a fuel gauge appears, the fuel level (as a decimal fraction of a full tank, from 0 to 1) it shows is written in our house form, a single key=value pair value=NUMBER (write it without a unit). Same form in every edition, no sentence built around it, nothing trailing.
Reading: value=0.125
